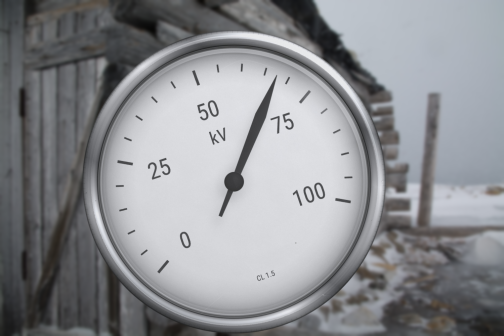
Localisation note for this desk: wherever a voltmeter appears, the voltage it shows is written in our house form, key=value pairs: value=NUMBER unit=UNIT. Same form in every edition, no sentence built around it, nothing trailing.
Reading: value=67.5 unit=kV
